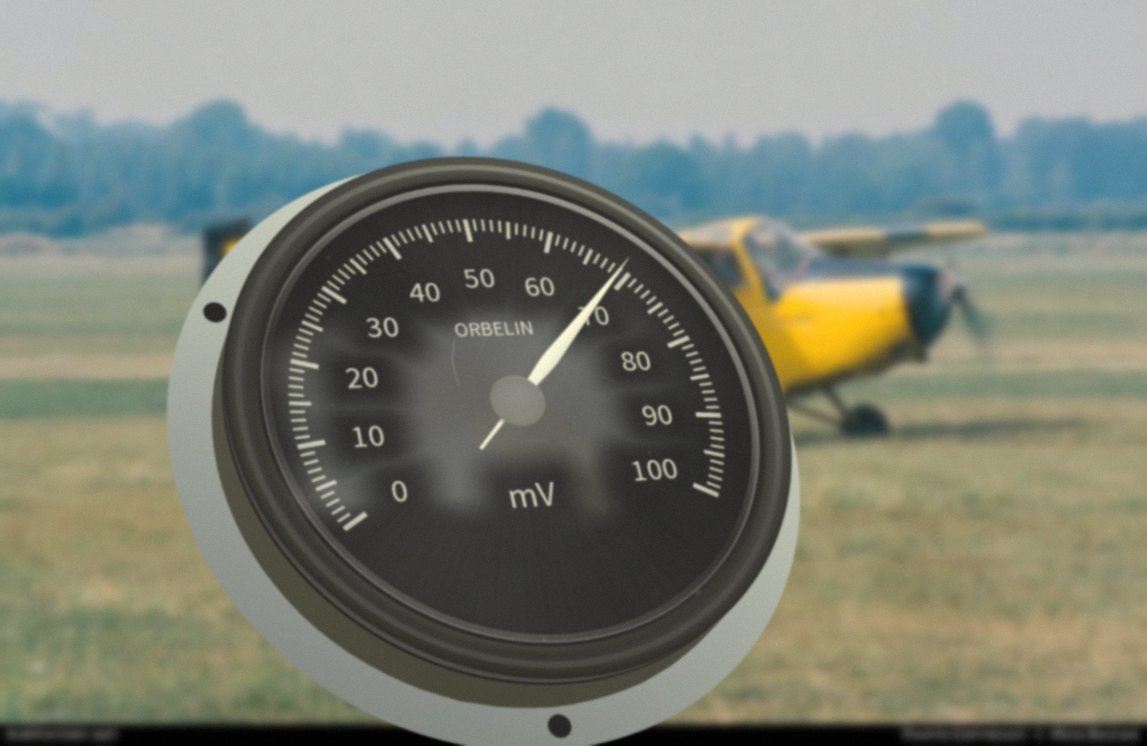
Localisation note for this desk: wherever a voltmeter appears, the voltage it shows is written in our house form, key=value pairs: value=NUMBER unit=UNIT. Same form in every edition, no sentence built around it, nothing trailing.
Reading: value=69 unit=mV
